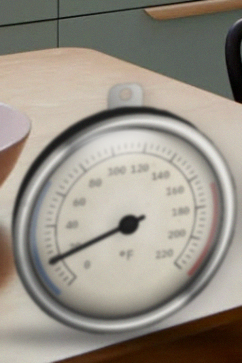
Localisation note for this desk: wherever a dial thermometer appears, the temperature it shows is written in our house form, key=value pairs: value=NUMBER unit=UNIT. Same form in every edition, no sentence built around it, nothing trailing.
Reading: value=20 unit=°F
